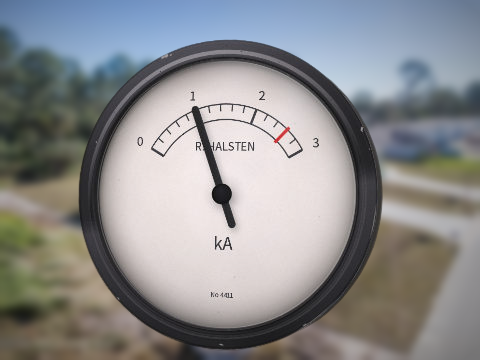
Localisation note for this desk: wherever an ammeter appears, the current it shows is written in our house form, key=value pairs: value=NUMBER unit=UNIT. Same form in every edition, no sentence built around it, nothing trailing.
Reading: value=1 unit=kA
